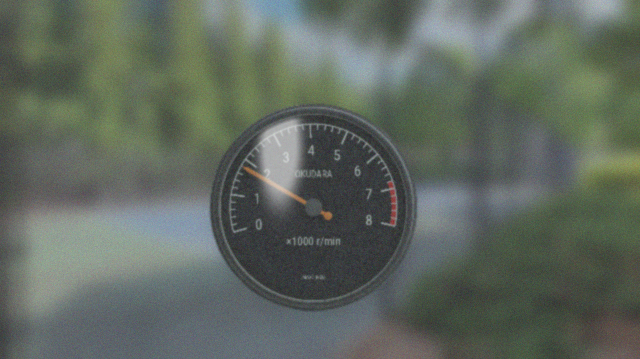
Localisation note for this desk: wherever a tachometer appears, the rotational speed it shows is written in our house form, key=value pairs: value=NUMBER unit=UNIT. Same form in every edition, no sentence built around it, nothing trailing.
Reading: value=1800 unit=rpm
